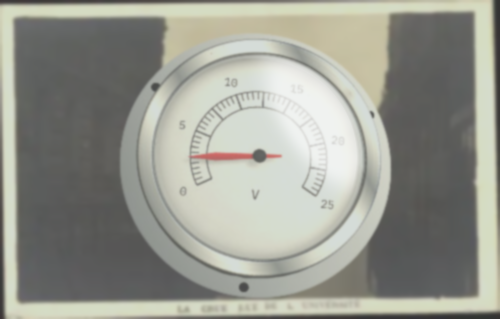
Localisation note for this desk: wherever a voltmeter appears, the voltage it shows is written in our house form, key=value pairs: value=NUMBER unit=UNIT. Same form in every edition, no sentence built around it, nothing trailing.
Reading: value=2.5 unit=V
